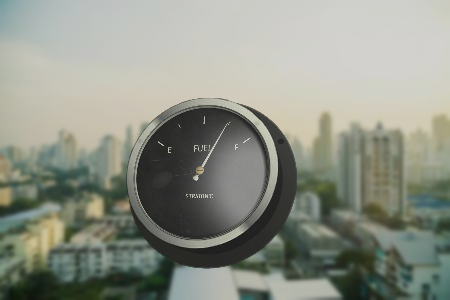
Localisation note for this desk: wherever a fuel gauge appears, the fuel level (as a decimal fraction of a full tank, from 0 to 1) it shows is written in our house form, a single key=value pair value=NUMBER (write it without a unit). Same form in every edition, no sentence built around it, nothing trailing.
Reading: value=0.75
